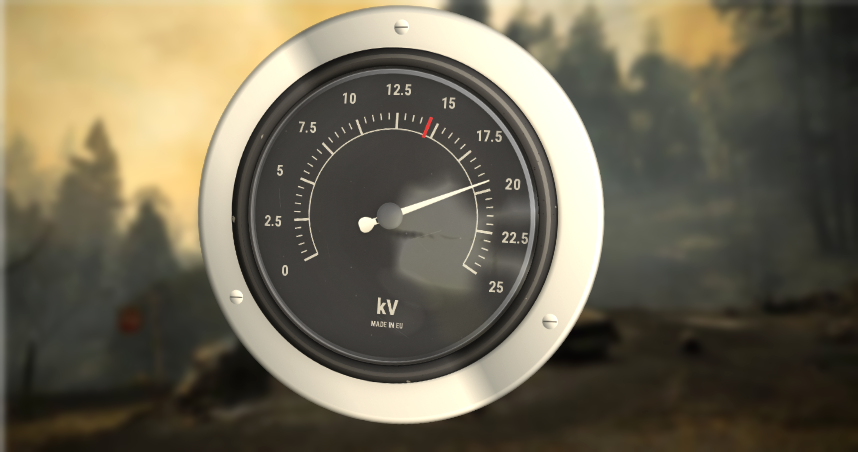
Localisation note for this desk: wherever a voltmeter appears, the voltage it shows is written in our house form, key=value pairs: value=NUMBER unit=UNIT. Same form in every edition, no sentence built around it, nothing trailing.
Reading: value=19.5 unit=kV
